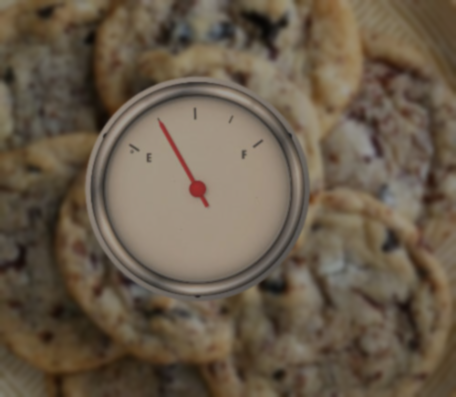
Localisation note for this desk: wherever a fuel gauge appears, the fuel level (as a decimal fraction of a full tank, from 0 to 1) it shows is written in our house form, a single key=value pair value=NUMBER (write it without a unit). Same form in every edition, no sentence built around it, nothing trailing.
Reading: value=0.25
